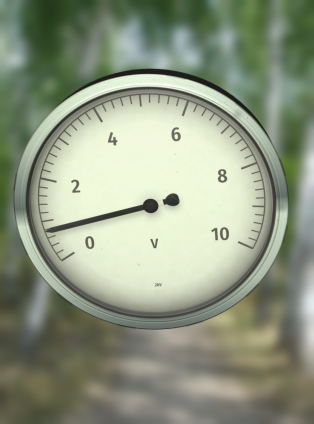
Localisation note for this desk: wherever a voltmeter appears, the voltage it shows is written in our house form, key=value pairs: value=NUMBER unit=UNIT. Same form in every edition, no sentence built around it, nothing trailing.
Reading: value=0.8 unit=V
